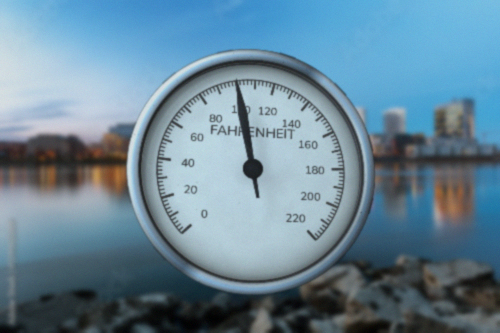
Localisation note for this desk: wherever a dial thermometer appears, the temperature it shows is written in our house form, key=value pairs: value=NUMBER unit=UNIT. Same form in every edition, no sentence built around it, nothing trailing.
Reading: value=100 unit=°F
